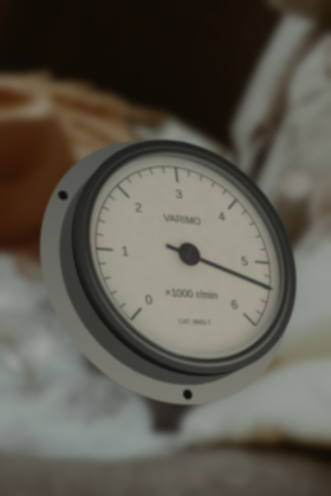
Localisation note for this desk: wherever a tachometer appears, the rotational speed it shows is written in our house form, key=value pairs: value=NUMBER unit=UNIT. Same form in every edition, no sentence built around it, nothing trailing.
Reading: value=5400 unit=rpm
